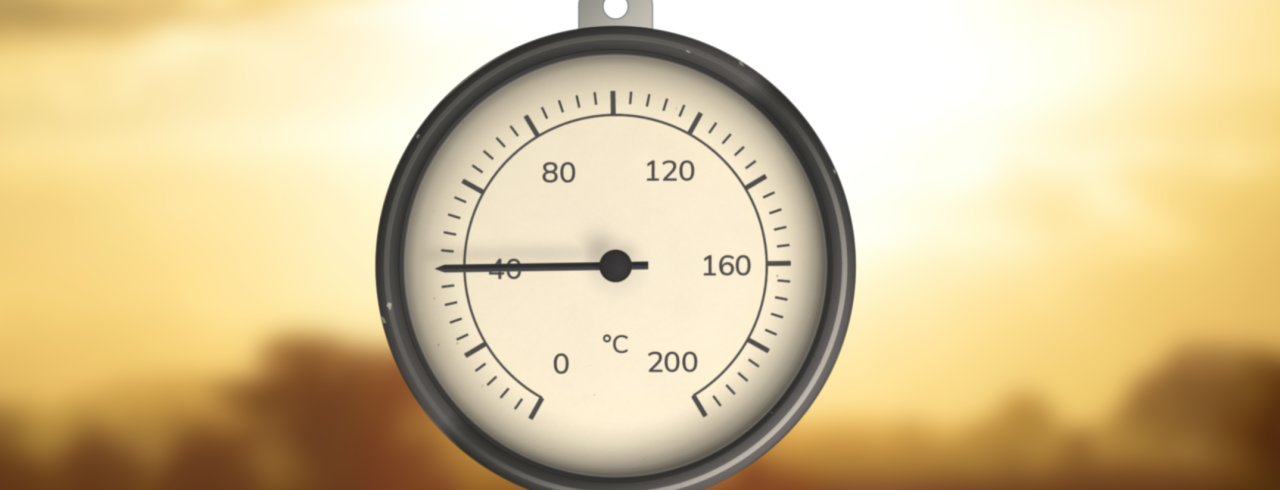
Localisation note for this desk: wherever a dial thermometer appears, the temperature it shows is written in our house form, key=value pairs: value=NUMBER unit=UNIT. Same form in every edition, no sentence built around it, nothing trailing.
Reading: value=40 unit=°C
